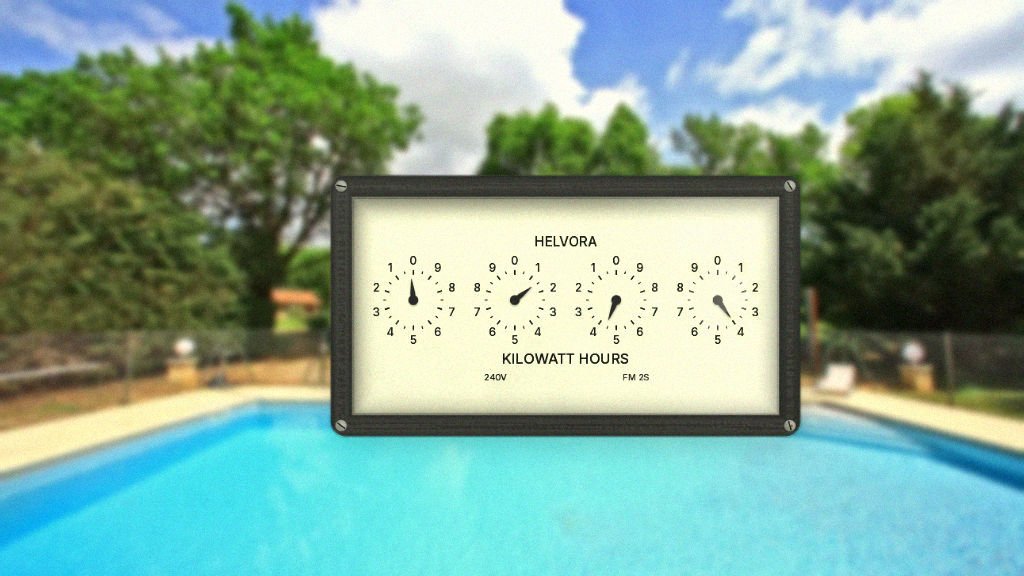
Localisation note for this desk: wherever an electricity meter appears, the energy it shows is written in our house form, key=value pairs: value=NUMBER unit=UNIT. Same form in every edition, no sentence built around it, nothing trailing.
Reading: value=144 unit=kWh
